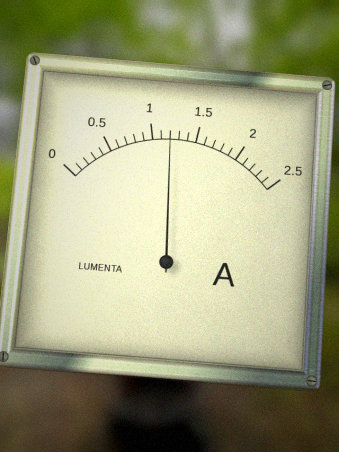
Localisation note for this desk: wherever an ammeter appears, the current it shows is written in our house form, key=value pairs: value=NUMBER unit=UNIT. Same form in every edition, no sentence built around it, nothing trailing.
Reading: value=1.2 unit=A
